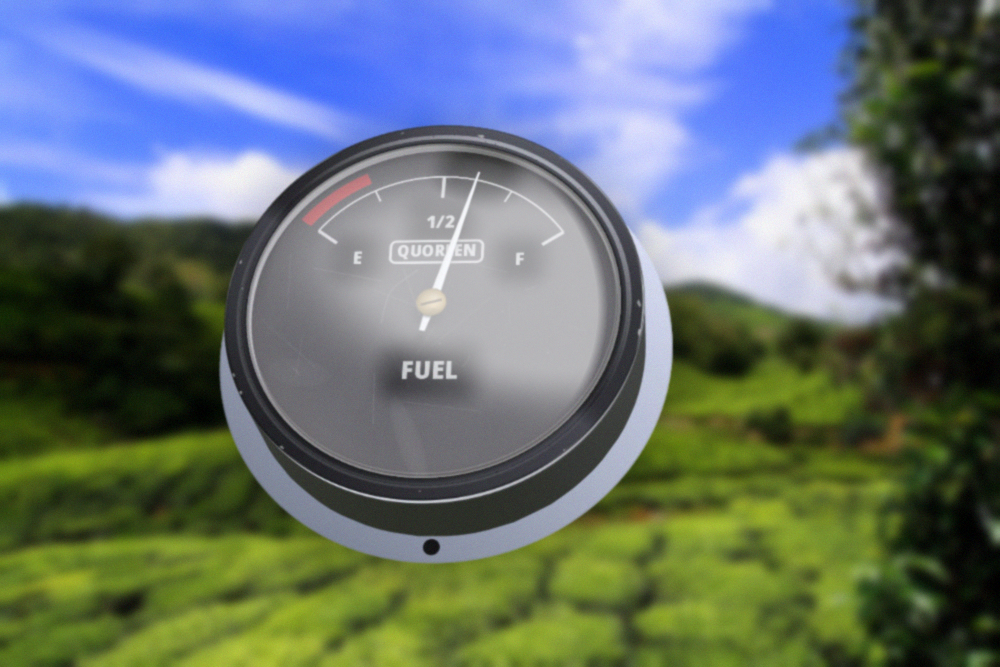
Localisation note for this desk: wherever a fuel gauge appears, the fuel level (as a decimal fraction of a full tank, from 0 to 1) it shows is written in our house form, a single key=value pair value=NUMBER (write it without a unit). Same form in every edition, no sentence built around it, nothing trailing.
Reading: value=0.625
